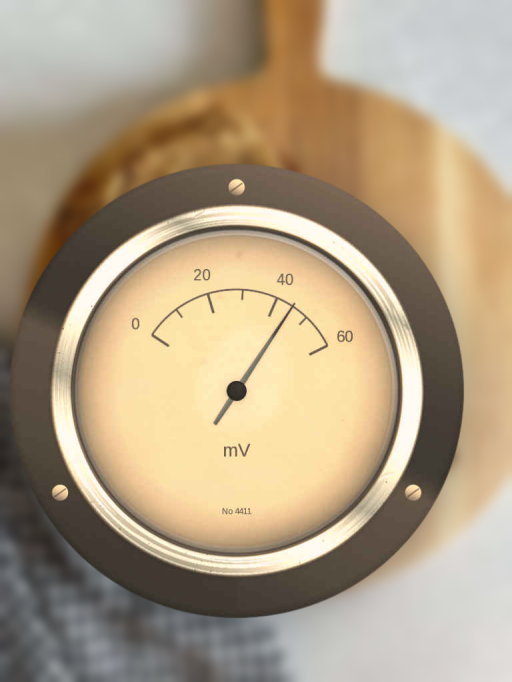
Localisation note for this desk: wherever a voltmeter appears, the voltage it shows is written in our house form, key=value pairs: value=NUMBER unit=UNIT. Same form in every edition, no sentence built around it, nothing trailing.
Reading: value=45 unit=mV
